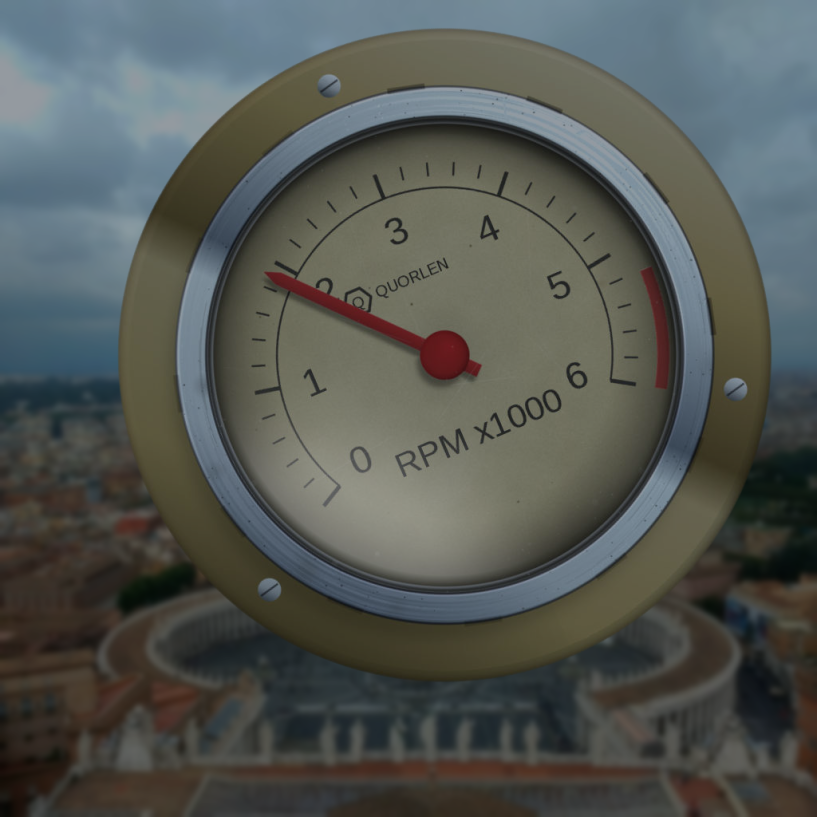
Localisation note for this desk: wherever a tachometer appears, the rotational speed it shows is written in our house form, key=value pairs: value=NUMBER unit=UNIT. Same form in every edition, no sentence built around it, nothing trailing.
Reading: value=1900 unit=rpm
